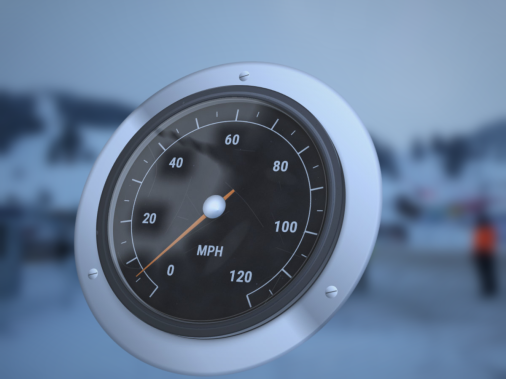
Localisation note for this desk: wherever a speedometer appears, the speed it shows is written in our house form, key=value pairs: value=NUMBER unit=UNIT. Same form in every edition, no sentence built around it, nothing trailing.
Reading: value=5 unit=mph
